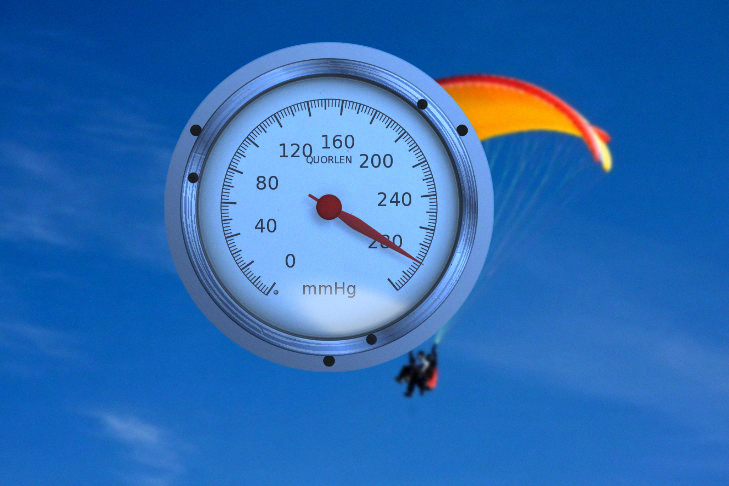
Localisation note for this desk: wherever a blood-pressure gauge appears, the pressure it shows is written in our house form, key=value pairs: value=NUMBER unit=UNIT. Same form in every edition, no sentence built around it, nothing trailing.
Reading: value=280 unit=mmHg
